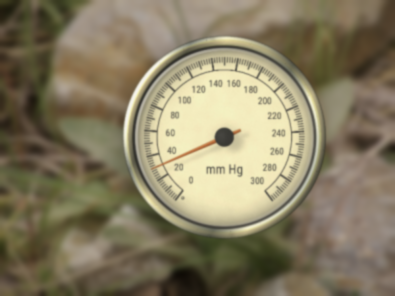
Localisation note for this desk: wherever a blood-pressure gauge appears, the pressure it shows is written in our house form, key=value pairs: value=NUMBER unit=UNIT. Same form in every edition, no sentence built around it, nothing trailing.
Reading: value=30 unit=mmHg
